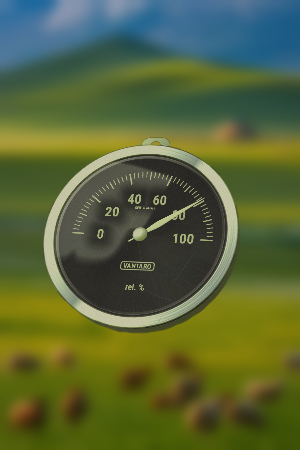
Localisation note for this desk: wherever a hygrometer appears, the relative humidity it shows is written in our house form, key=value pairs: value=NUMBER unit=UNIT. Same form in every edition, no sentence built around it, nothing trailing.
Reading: value=80 unit=%
